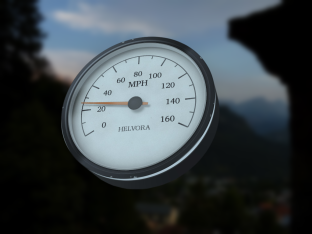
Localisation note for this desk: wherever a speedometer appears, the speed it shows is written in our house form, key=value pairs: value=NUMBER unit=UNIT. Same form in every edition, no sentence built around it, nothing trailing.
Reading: value=25 unit=mph
